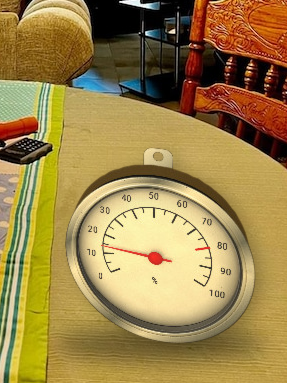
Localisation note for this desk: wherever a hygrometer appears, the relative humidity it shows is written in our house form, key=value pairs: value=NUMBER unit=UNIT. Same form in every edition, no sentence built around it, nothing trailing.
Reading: value=15 unit=%
